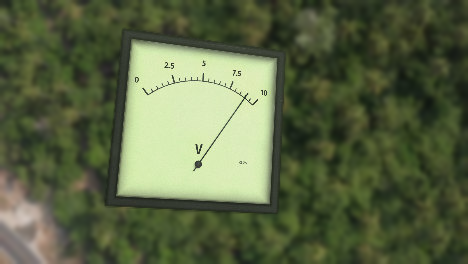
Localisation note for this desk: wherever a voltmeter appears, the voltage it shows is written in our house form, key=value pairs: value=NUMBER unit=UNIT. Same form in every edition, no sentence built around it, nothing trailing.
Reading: value=9 unit=V
